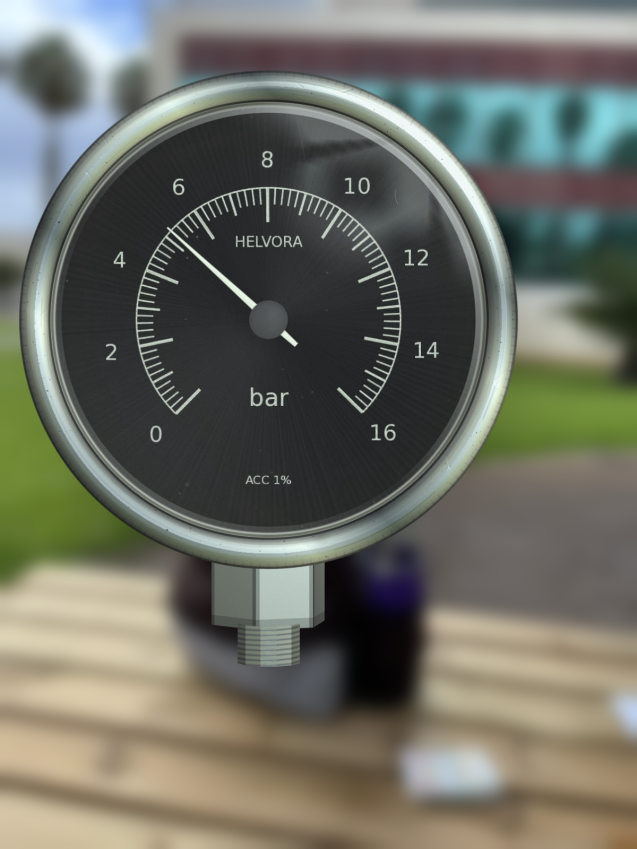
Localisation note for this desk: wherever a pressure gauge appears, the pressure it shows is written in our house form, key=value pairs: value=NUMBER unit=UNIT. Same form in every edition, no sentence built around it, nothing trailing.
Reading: value=5.2 unit=bar
